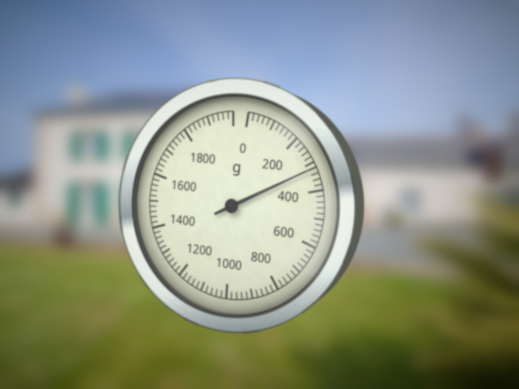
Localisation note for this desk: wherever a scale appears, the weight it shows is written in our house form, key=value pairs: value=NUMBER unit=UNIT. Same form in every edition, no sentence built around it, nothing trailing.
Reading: value=320 unit=g
